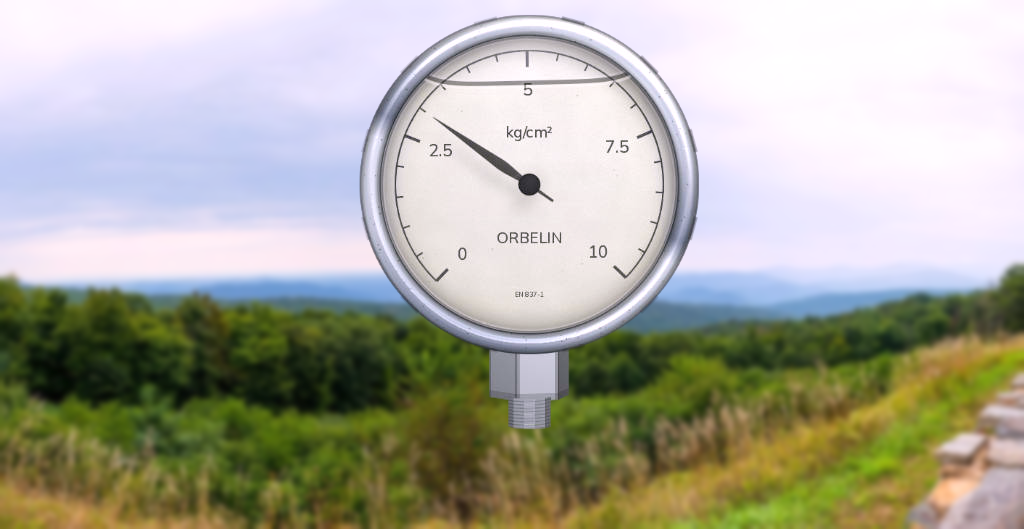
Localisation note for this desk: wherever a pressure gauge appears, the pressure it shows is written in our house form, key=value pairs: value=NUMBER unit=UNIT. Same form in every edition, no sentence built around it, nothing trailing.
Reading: value=3 unit=kg/cm²
